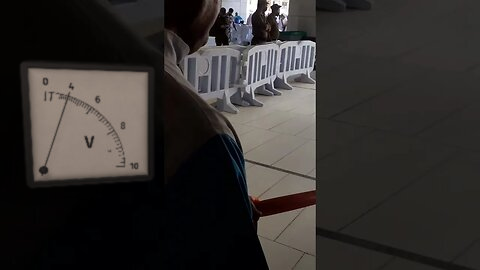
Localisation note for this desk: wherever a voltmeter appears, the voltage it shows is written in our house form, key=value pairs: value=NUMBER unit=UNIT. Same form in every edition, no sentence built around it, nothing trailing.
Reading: value=4 unit=V
